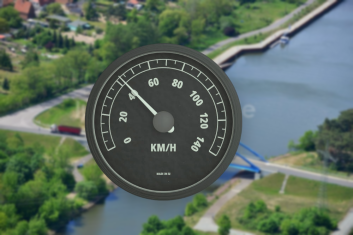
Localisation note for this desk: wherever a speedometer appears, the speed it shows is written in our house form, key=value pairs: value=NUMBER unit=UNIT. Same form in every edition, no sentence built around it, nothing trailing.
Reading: value=42.5 unit=km/h
